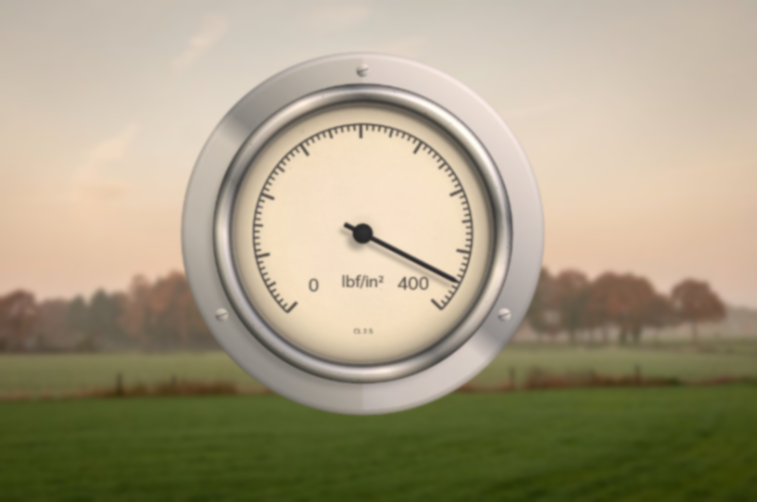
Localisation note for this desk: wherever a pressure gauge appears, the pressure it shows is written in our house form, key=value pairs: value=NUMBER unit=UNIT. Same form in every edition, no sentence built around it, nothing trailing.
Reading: value=375 unit=psi
